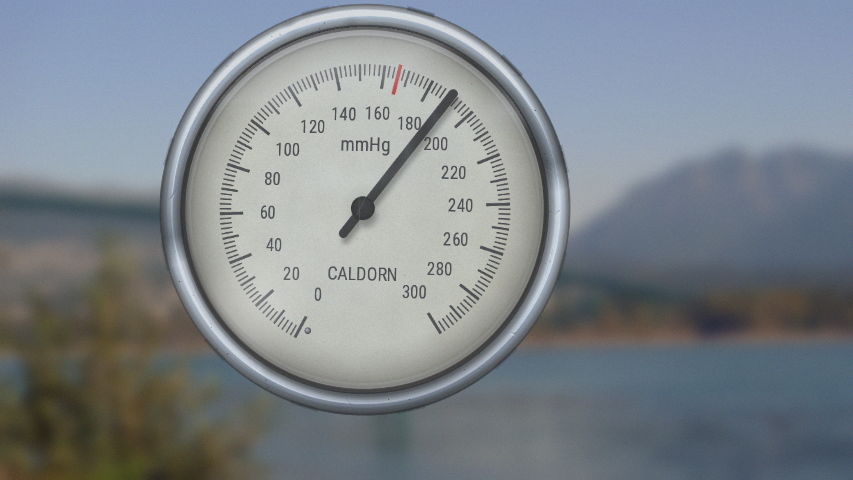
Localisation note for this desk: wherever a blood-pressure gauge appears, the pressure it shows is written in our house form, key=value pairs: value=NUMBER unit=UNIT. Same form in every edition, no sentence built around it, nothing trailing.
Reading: value=190 unit=mmHg
